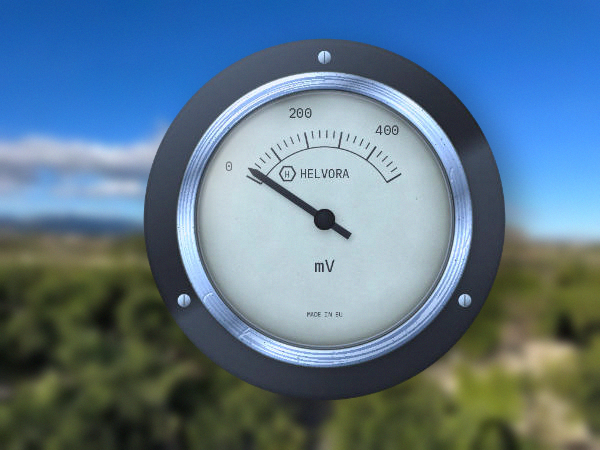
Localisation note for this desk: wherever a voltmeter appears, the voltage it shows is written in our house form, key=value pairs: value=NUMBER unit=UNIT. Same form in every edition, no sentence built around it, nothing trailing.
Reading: value=20 unit=mV
